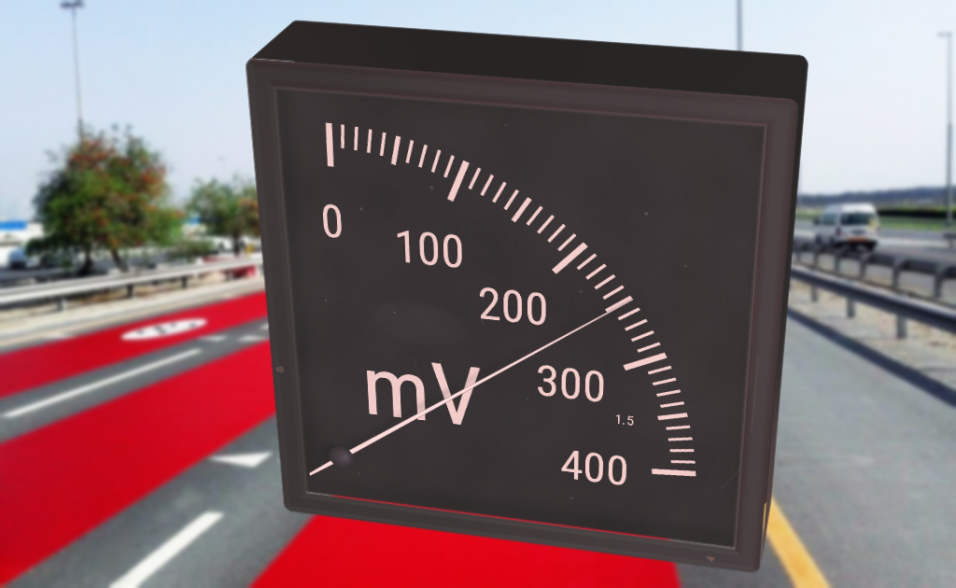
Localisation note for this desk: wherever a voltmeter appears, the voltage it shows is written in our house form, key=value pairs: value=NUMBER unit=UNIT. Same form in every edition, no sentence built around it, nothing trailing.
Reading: value=250 unit=mV
